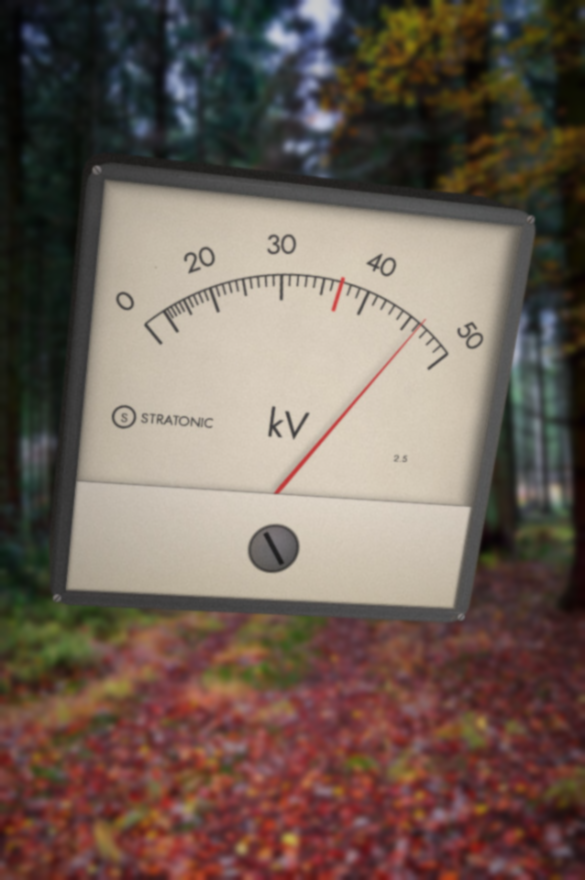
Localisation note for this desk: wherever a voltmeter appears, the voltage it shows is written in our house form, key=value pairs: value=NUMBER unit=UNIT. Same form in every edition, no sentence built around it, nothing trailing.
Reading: value=46 unit=kV
